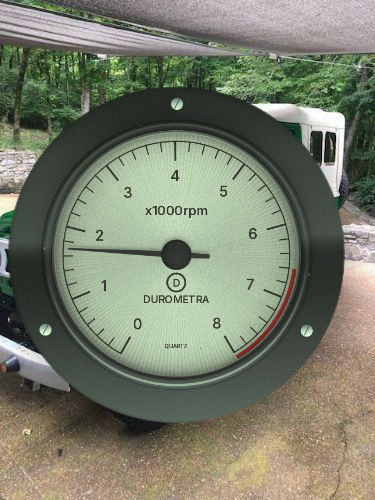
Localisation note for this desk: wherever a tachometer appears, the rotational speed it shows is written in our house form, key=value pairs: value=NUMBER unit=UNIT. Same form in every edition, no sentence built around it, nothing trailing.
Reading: value=1700 unit=rpm
